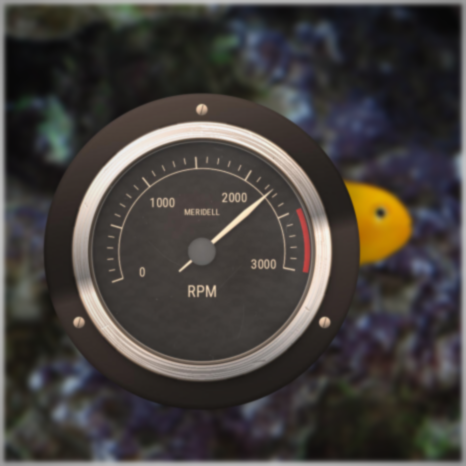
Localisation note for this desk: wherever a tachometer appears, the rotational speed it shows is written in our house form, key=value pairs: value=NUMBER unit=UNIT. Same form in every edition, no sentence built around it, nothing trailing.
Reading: value=2250 unit=rpm
